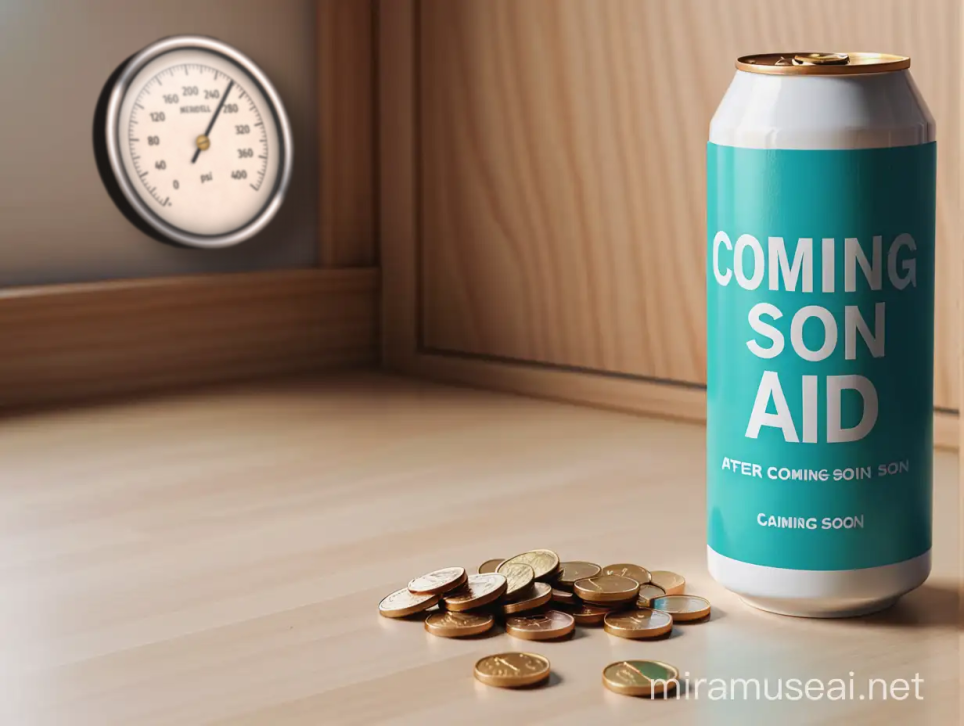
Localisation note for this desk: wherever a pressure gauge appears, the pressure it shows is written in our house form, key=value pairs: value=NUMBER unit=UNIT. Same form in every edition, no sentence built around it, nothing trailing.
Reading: value=260 unit=psi
